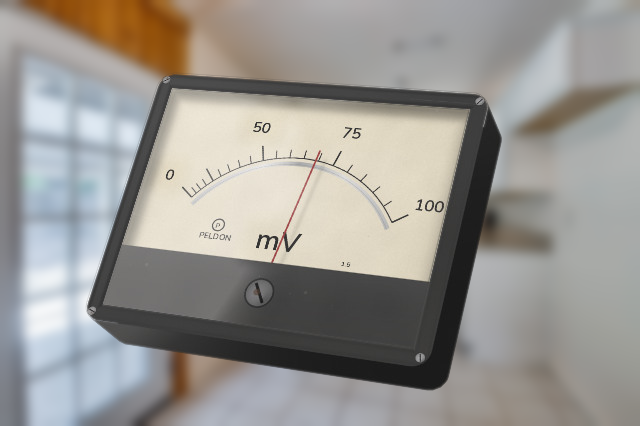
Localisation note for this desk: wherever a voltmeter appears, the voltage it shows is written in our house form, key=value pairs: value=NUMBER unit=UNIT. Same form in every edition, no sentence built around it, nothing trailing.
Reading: value=70 unit=mV
